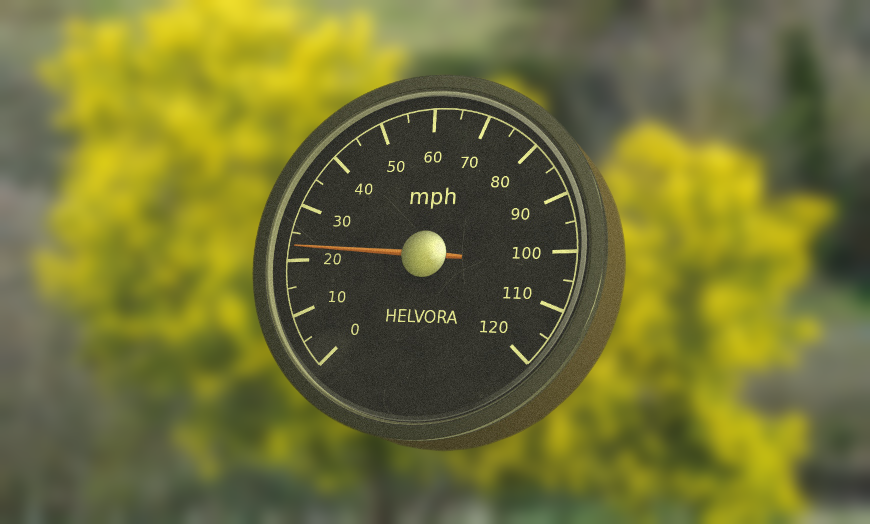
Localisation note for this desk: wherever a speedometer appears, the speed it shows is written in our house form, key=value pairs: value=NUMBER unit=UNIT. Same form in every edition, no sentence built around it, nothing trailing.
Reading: value=22.5 unit=mph
